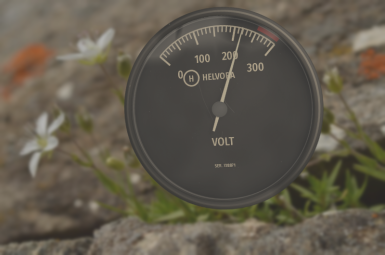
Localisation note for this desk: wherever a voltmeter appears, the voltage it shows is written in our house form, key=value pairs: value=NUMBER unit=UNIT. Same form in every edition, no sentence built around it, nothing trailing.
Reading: value=220 unit=V
